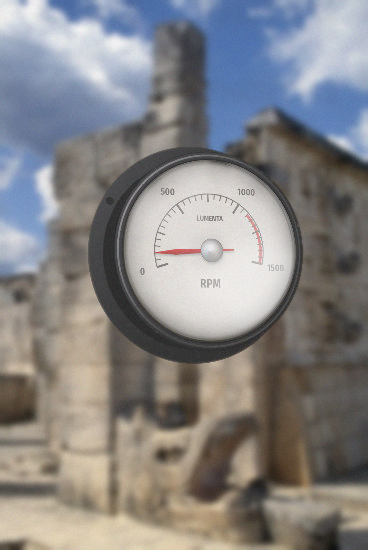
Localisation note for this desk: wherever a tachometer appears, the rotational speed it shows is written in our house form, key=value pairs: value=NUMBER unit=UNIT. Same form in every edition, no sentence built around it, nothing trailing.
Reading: value=100 unit=rpm
